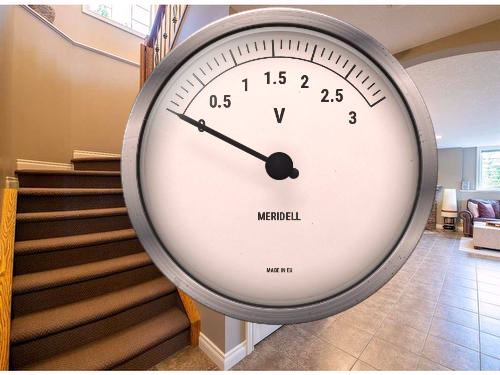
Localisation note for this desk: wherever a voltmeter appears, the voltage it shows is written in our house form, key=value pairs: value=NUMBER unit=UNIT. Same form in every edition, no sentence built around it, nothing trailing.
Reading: value=0 unit=V
